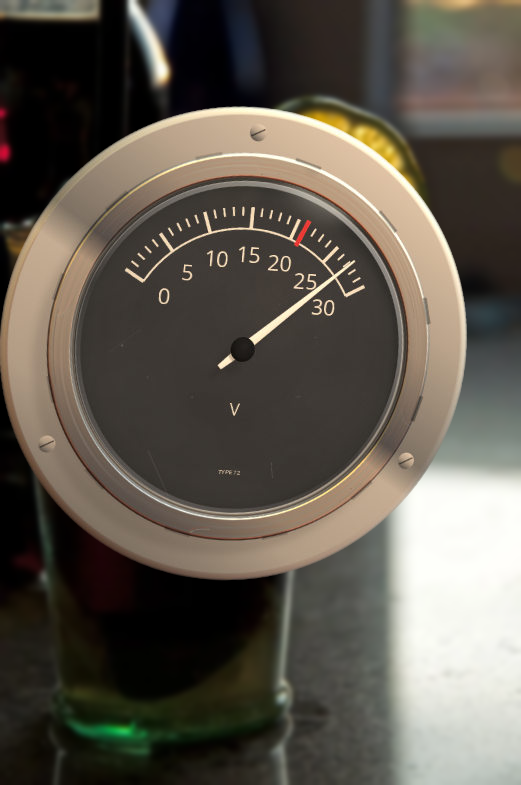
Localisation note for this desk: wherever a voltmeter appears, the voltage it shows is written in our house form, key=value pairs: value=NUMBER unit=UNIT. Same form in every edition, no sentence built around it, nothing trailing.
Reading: value=27 unit=V
